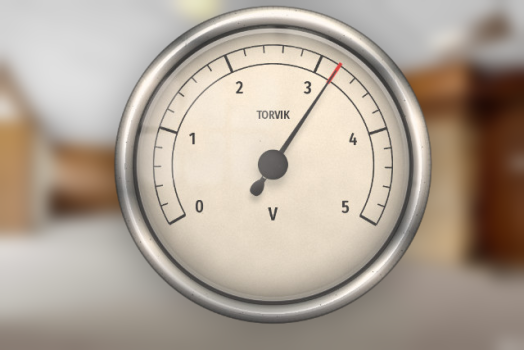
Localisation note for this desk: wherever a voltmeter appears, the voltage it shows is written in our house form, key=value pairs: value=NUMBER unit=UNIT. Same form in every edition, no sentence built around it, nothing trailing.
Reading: value=3.2 unit=V
